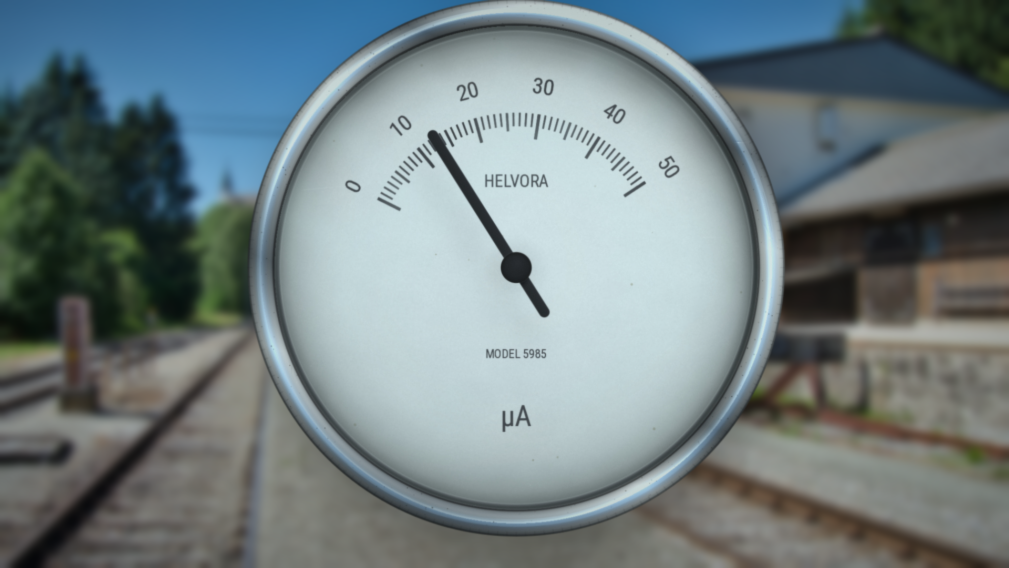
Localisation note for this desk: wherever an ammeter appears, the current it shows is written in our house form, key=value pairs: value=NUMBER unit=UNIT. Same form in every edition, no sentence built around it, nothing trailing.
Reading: value=13 unit=µA
